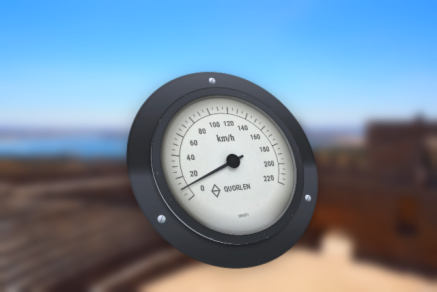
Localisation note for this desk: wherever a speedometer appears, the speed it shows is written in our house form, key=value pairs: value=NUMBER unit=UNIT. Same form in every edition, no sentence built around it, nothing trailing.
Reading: value=10 unit=km/h
